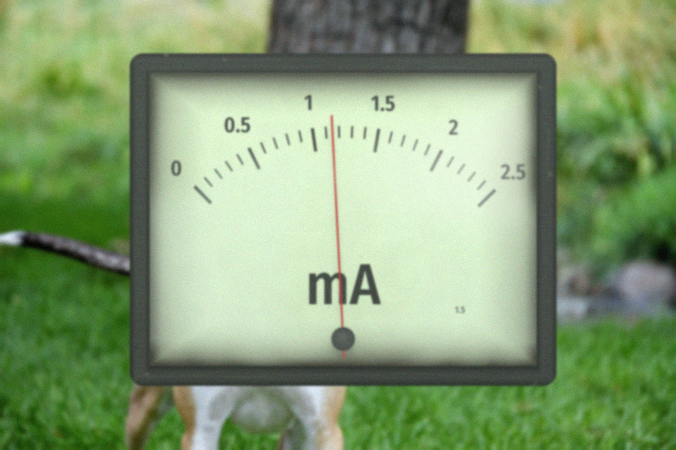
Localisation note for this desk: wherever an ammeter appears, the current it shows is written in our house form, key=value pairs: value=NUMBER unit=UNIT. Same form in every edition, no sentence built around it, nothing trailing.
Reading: value=1.15 unit=mA
